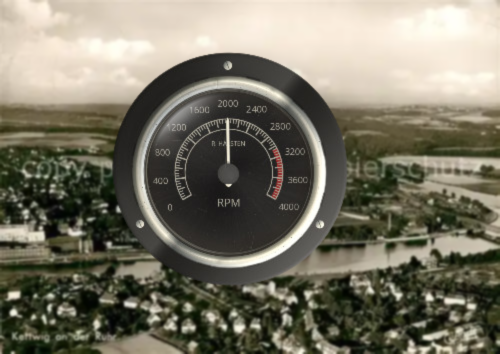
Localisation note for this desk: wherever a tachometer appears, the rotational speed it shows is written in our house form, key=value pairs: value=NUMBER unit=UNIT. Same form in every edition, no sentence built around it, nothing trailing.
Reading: value=2000 unit=rpm
